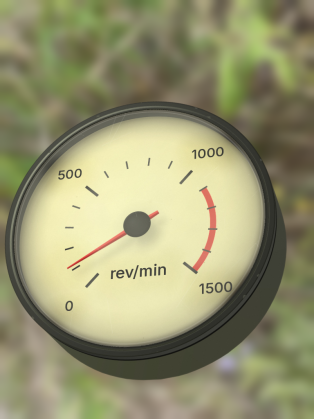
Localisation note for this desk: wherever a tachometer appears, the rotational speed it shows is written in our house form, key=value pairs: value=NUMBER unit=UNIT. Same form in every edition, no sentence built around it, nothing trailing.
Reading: value=100 unit=rpm
